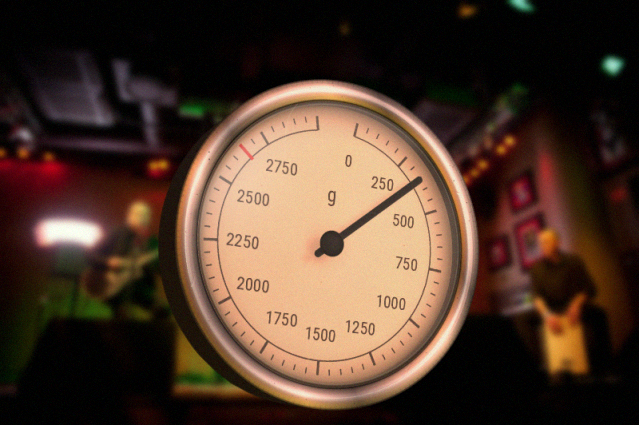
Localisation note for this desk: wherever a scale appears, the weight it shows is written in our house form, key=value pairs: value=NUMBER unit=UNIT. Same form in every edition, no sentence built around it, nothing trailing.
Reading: value=350 unit=g
